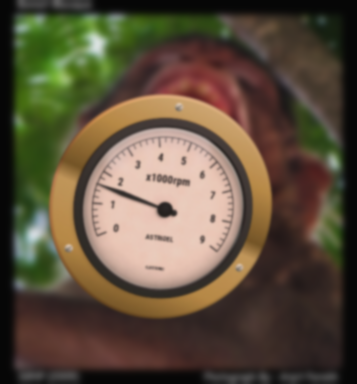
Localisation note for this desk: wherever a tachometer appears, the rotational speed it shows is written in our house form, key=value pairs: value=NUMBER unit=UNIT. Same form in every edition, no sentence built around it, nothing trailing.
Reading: value=1600 unit=rpm
